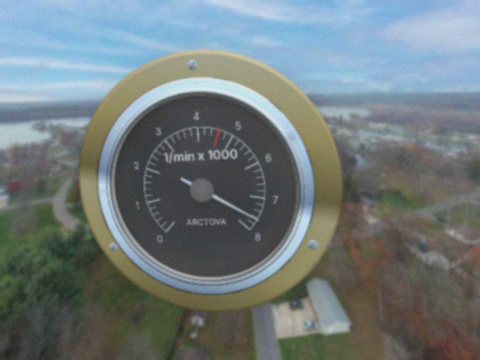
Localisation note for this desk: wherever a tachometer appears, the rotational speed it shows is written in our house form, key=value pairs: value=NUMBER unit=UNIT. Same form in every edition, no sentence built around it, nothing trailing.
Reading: value=7600 unit=rpm
